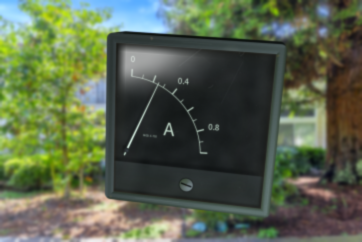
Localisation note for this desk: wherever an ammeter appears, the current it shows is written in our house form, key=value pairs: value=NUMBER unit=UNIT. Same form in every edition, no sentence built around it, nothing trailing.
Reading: value=0.25 unit=A
